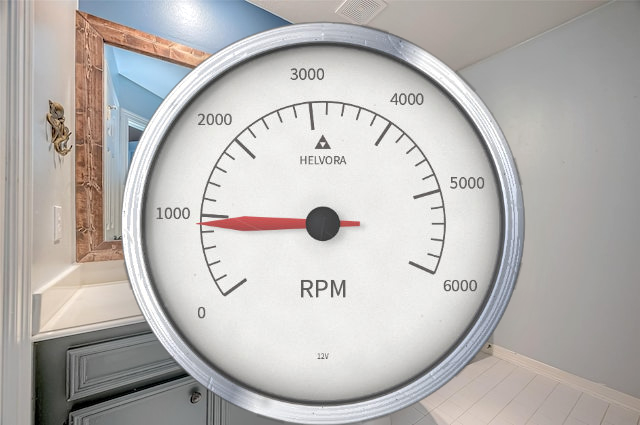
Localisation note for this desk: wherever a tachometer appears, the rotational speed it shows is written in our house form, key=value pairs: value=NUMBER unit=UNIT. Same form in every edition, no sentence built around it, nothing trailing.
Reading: value=900 unit=rpm
